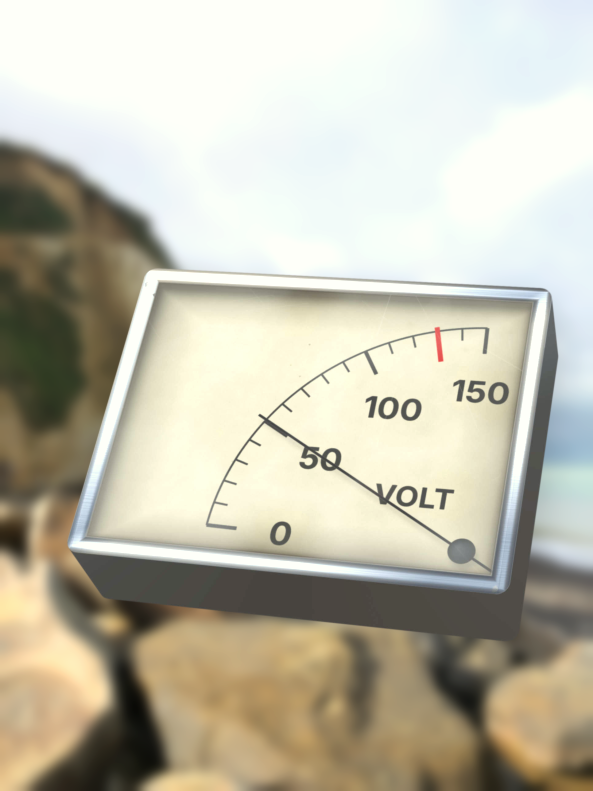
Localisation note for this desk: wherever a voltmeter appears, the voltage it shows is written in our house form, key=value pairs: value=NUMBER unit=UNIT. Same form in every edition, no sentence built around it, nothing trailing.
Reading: value=50 unit=V
